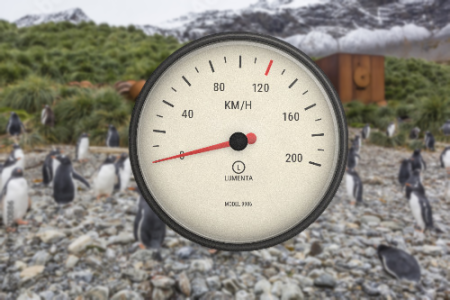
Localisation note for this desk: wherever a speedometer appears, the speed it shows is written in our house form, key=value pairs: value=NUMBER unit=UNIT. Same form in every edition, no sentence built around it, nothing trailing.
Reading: value=0 unit=km/h
